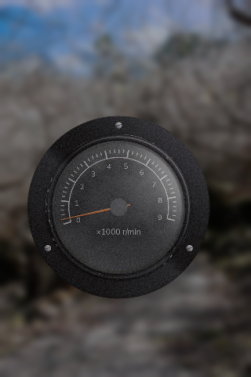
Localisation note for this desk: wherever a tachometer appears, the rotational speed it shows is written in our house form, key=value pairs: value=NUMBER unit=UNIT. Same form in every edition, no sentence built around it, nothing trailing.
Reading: value=200 unit=rpm
